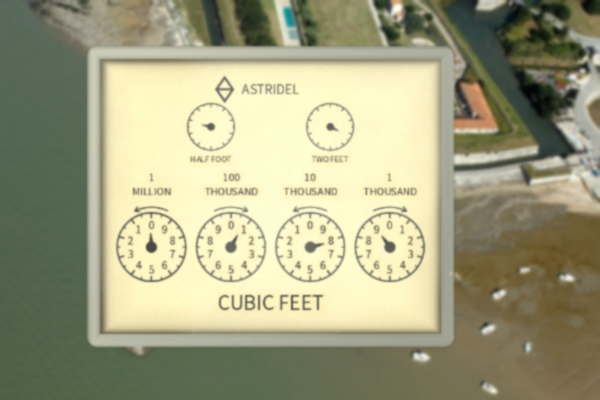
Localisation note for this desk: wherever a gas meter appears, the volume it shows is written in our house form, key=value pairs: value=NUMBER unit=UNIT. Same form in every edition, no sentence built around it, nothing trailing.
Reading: value=7900 unit=ft³
